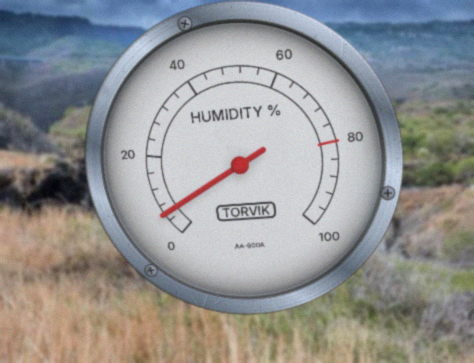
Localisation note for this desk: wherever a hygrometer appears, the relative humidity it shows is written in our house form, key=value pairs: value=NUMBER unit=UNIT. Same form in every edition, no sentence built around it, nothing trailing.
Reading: value=6 unit=%
